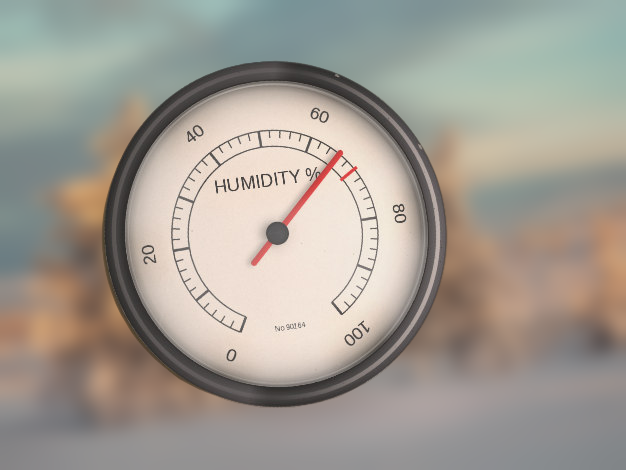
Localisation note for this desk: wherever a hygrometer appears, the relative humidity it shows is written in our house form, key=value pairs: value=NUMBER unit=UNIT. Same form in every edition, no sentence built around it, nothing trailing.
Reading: value=66 unit=%
